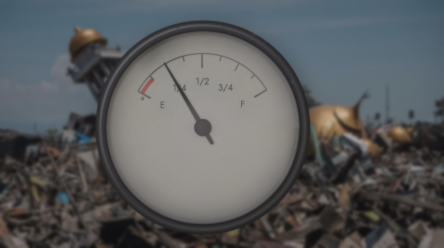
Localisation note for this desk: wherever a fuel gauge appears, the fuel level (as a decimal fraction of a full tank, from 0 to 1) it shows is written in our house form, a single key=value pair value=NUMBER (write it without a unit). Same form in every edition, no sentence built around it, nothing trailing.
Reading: value=0.25
